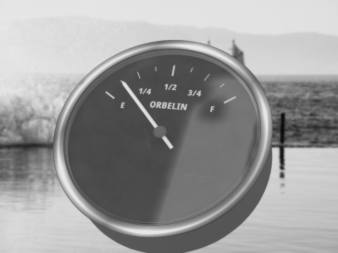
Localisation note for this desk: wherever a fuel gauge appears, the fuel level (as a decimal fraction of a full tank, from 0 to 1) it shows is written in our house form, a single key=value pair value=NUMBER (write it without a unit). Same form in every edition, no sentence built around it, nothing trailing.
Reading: value=0.125
